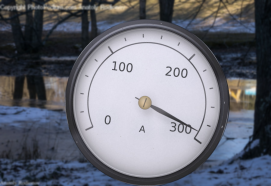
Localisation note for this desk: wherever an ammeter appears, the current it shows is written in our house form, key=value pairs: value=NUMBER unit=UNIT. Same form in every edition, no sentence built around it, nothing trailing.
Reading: value=290 unit=A
